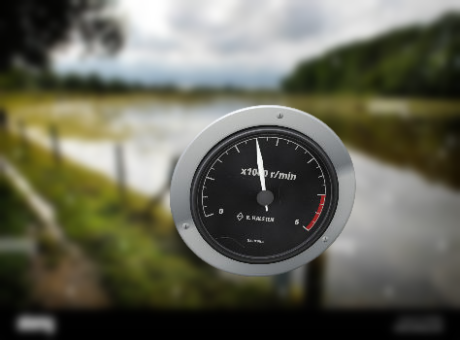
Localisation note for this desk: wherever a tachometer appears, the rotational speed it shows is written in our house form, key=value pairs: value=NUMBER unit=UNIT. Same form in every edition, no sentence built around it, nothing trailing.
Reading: value=2500 unit=rpm
